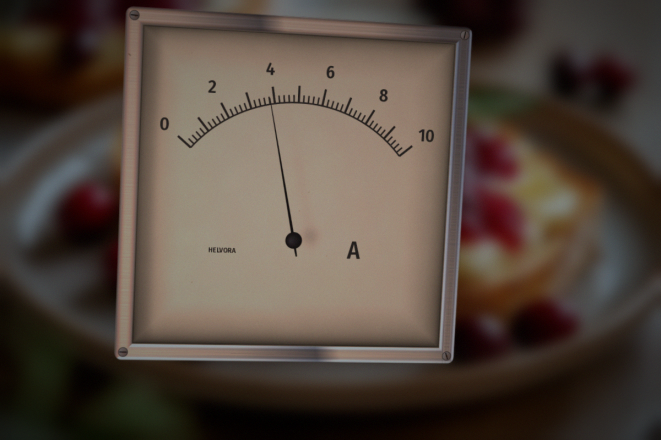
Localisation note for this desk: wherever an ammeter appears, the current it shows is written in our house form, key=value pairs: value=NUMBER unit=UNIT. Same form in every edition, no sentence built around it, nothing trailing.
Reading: value=3.8 unit=A
